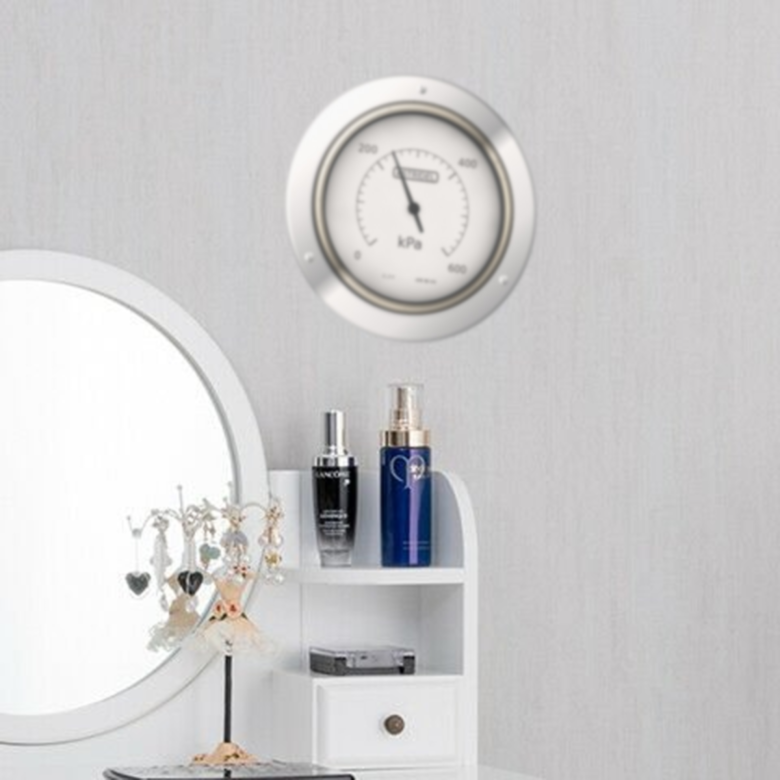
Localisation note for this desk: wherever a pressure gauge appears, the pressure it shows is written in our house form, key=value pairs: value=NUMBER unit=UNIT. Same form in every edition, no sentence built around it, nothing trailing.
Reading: value=240 unit=kPa
